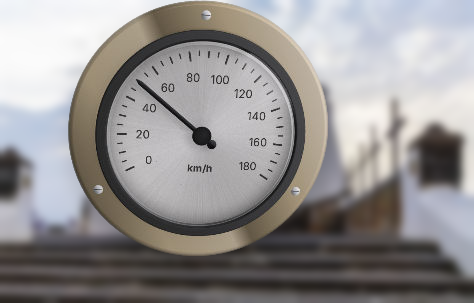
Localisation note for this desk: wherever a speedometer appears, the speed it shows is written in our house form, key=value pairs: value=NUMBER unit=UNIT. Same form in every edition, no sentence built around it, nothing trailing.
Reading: value=50 unit=km/h
